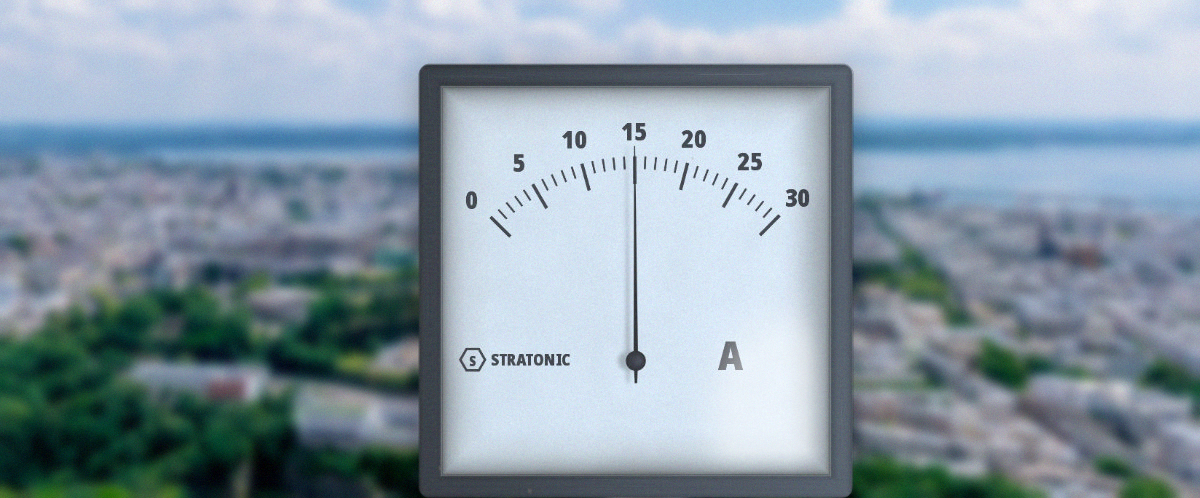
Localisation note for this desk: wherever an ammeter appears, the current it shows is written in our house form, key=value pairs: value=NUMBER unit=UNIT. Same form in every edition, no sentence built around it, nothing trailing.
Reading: value=15 unit=A
